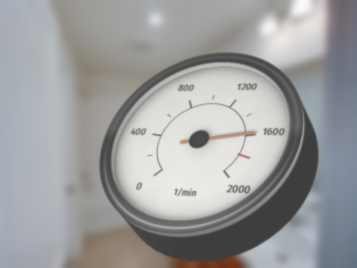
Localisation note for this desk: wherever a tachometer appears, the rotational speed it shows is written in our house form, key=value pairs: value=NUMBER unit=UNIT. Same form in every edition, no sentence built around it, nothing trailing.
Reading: value=1600 unit=rpm
